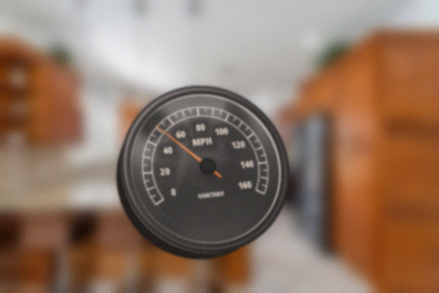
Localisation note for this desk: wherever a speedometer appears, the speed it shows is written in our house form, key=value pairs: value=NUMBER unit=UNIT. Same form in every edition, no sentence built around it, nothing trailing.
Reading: value=50 unit=mph
